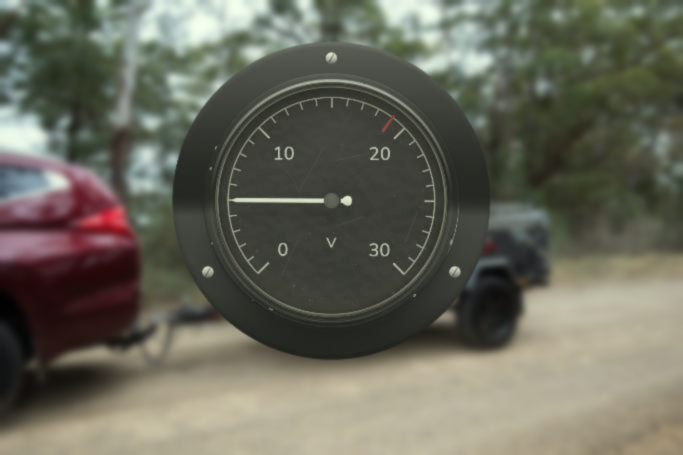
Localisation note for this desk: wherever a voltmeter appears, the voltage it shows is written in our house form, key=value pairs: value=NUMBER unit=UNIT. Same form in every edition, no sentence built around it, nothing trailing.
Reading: value=5 unit=V
